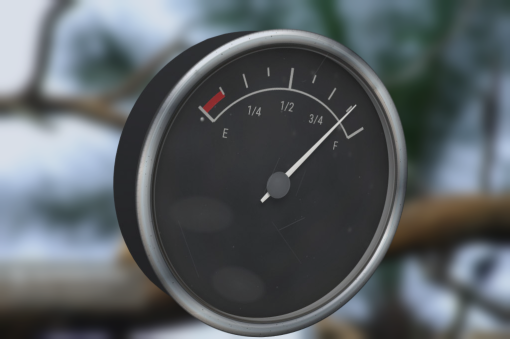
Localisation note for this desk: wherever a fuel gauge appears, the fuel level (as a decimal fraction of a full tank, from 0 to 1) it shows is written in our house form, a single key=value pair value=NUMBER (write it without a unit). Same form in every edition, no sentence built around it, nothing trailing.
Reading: value=0.875
